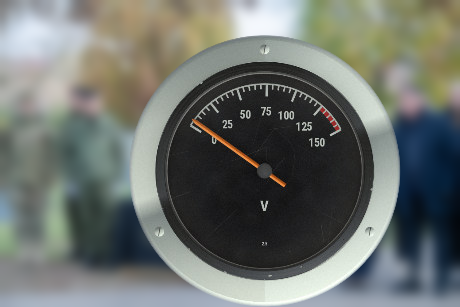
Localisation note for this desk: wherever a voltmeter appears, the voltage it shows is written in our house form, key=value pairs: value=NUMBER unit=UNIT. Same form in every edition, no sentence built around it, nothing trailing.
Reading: value=5 unit=V
